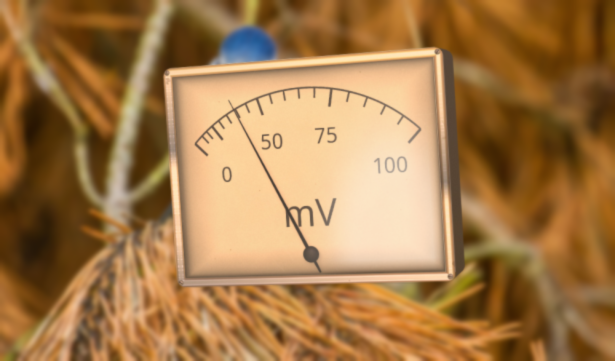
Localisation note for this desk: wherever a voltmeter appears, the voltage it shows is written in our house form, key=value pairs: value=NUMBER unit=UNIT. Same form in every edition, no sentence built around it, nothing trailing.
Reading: value=40 unit=mV
